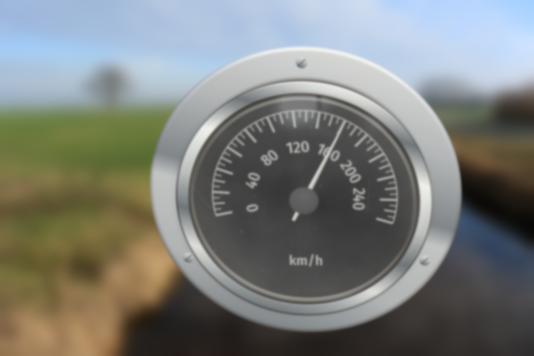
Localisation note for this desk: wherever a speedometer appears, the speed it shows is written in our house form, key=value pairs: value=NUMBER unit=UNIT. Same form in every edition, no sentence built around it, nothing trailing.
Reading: value=160 unit=km/h
